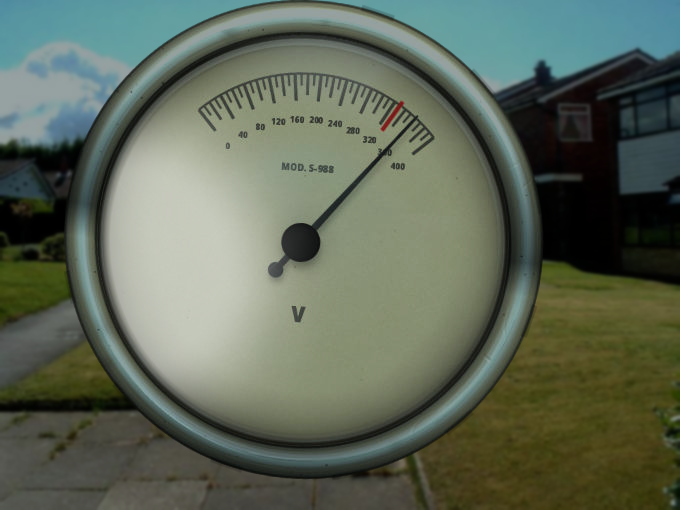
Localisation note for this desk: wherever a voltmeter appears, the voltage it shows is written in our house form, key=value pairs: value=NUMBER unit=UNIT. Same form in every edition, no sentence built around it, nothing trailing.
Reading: value=360 unit=V
